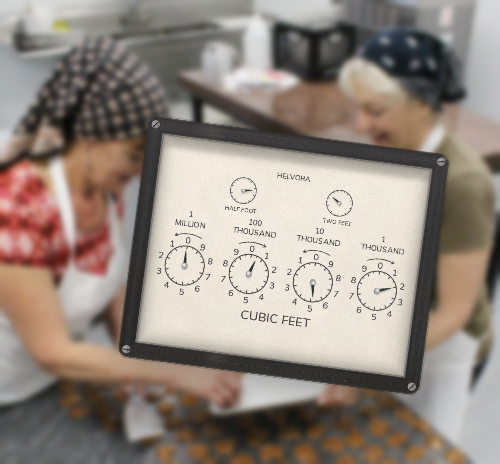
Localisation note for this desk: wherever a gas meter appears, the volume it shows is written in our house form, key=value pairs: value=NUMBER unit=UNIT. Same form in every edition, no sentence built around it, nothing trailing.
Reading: value=5200 unit=ft³
